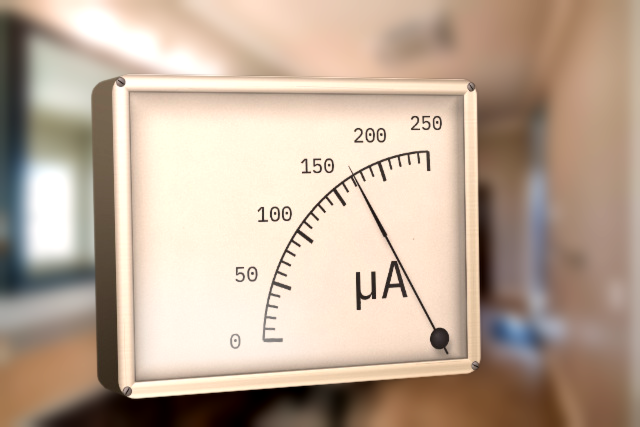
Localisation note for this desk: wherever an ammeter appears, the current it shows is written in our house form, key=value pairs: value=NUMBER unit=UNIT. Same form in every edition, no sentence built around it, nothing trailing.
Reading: value=170 unit=µA
